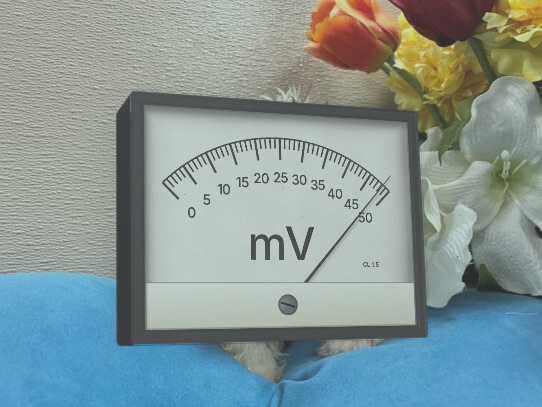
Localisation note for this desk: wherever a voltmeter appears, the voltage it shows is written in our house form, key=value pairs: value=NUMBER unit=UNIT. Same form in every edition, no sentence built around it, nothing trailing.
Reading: value=48 unit=mV
